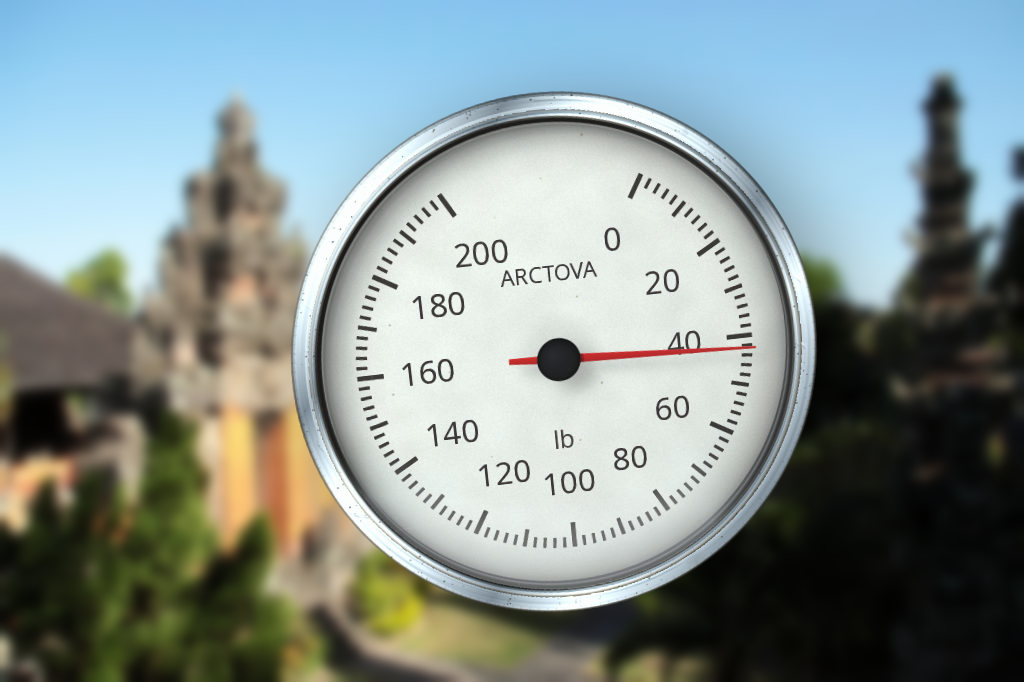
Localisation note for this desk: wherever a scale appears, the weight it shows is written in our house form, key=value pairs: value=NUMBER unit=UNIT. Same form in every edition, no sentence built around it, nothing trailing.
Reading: value=42 unit=lb
